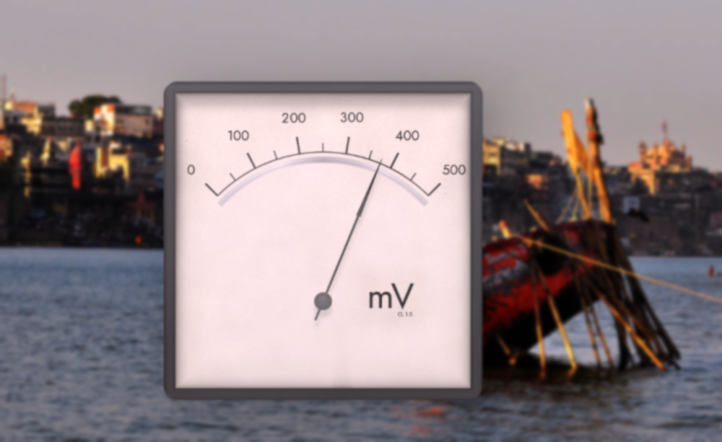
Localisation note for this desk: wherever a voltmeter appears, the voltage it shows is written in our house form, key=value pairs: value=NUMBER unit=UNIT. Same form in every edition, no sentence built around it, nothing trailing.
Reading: value=375 unit=mV
